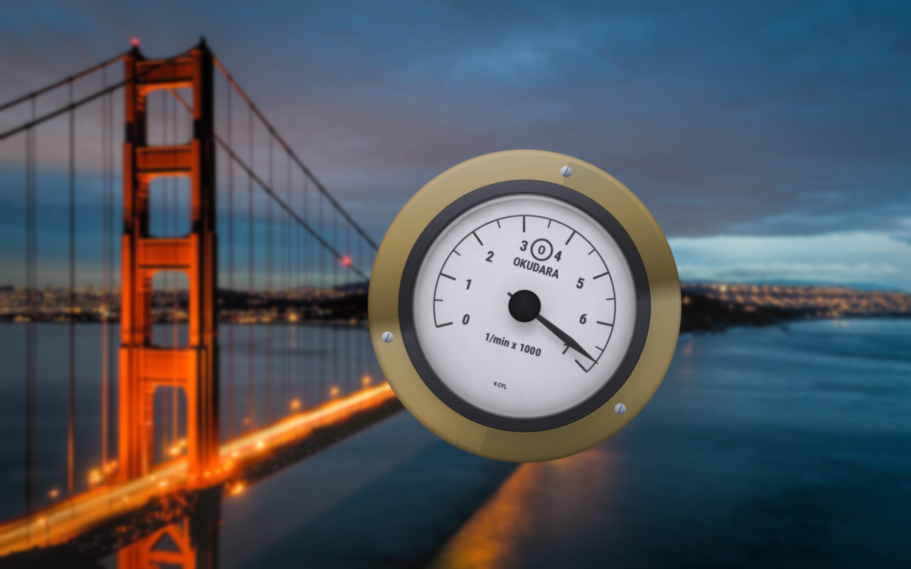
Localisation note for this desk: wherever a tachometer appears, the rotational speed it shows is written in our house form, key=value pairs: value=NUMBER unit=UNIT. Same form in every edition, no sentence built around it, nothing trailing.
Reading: value=6750 unit=rpm
